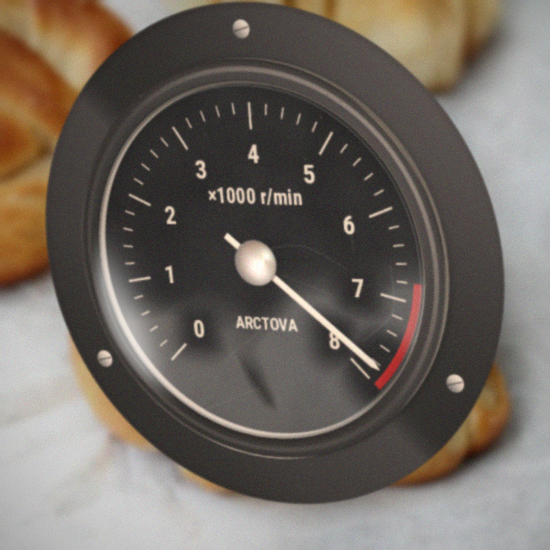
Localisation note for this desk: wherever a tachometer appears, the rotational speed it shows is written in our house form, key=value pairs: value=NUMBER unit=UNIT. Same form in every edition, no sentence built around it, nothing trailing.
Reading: value=7800 unit=rpm
